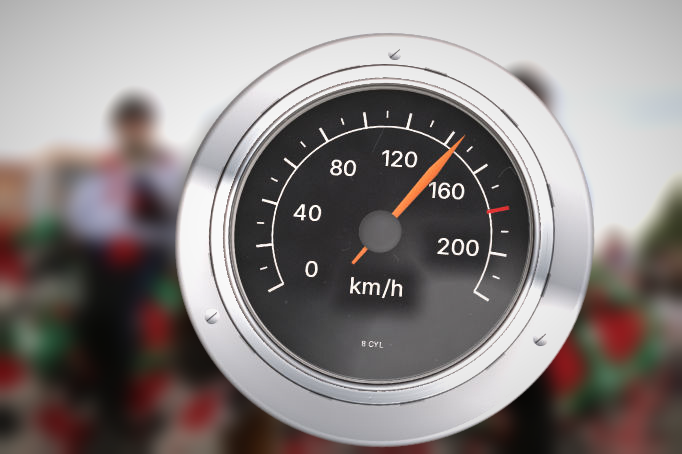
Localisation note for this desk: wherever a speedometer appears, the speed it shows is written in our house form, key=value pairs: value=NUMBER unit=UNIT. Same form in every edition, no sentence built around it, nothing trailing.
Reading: value=145 unit=km/h
